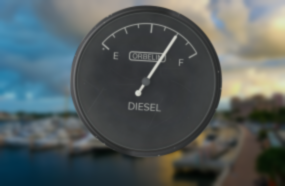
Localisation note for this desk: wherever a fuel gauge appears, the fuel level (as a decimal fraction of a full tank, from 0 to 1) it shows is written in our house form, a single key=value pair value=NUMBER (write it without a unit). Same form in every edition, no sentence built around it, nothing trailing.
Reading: value=0.75
